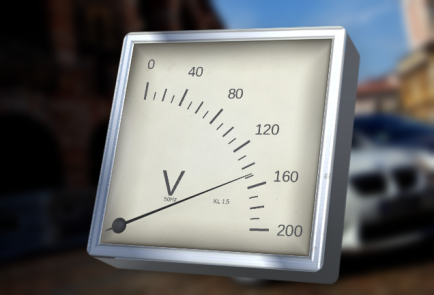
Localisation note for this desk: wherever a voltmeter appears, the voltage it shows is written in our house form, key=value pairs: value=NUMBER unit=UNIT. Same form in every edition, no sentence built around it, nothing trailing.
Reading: value=150 unit=V
